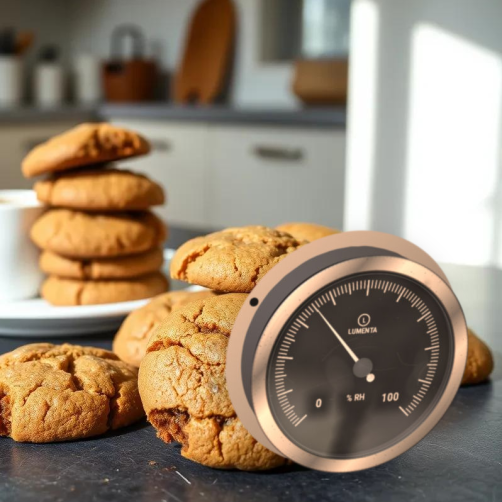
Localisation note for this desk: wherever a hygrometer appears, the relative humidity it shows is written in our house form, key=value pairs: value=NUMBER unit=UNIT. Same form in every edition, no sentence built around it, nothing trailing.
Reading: value=35 unit=%
